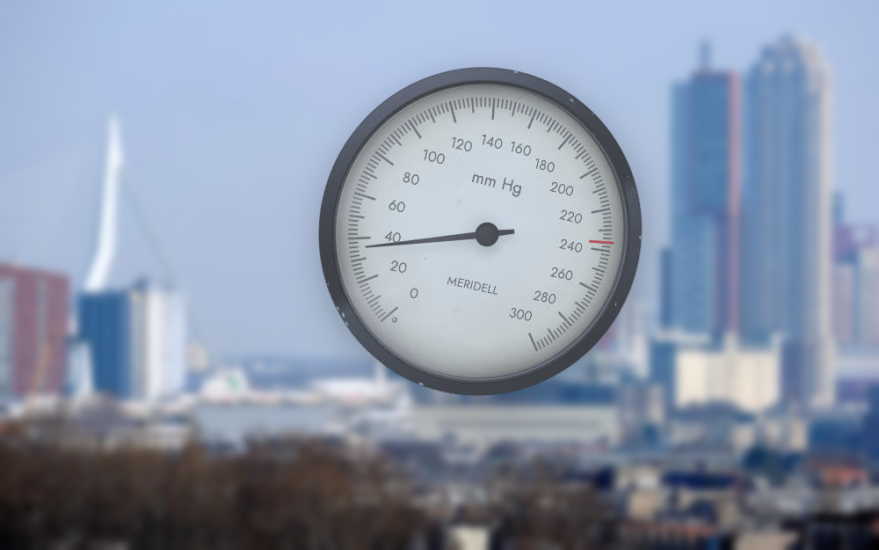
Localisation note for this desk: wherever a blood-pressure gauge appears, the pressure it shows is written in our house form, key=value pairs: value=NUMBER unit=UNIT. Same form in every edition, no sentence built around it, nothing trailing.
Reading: value=36 unit=mmHg
